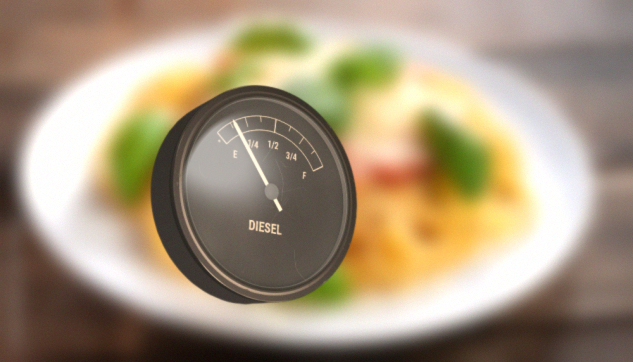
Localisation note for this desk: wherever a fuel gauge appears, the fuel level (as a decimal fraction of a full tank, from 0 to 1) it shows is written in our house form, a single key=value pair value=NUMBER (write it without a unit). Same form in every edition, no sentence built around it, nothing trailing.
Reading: value=0.125
